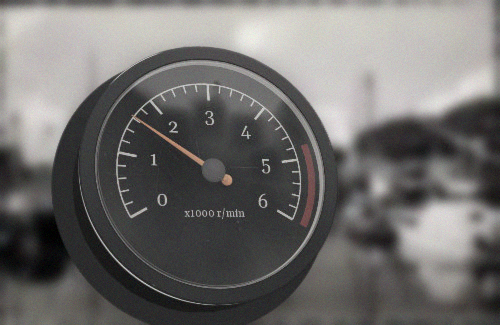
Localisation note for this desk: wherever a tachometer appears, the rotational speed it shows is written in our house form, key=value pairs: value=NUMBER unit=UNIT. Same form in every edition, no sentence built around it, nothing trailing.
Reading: value=1600 unit=rpm
